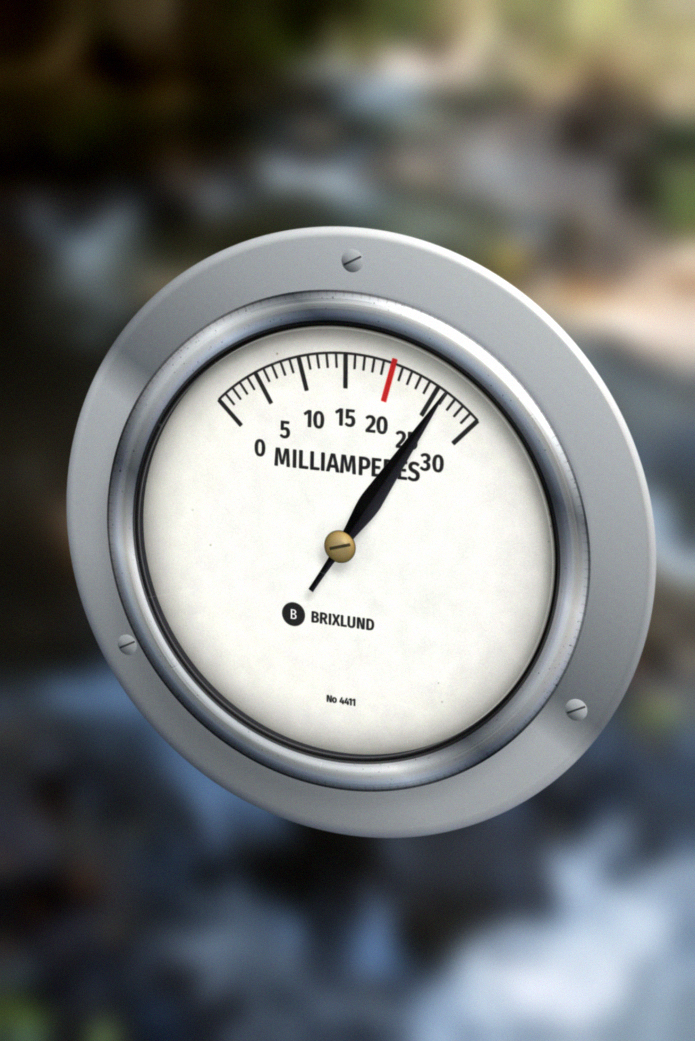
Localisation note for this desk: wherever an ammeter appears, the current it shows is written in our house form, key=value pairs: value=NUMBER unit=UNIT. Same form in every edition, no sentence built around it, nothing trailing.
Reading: value=26 unit=mA
